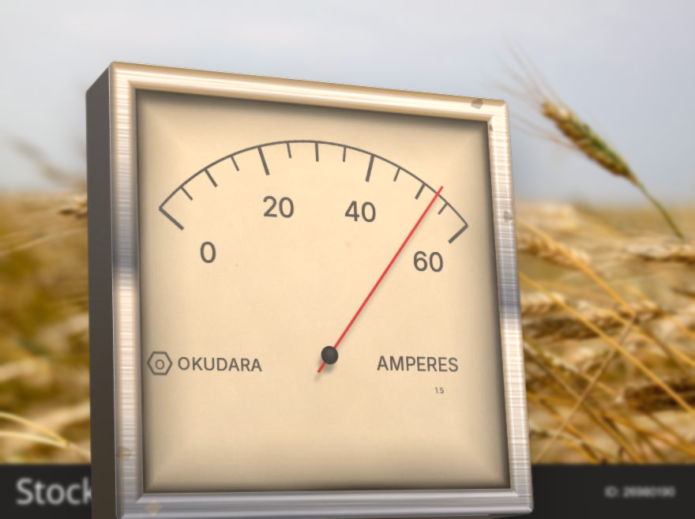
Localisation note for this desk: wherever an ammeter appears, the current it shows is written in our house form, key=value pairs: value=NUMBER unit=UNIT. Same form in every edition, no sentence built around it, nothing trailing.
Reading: value=52.5 unit=A
